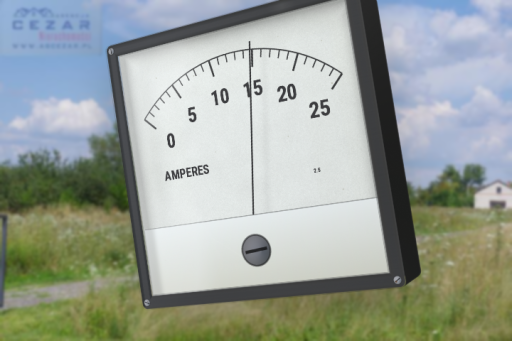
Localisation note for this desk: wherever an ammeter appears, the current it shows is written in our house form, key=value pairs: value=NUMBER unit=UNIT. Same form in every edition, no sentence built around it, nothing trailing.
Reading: value=15 unit=A
